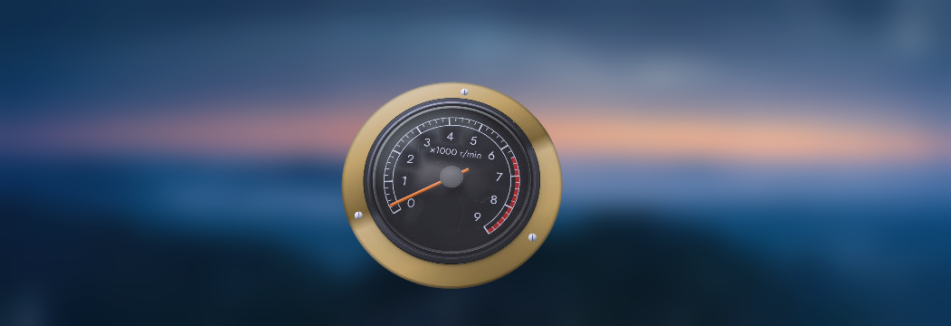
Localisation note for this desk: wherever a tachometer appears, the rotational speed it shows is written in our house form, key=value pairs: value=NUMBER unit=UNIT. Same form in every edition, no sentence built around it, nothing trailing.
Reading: value=200 unit=rpm
